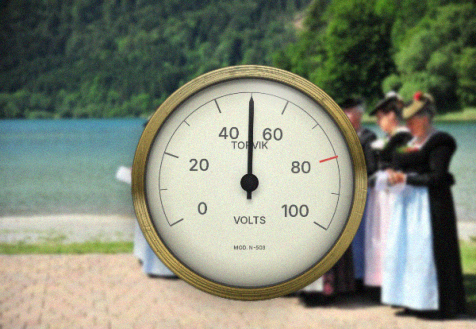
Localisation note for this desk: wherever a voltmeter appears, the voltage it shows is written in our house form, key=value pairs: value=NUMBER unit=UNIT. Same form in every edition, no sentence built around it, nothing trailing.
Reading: value=50 unit=V
